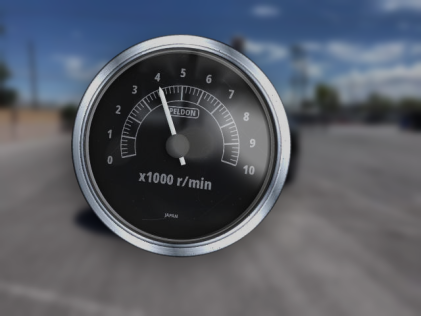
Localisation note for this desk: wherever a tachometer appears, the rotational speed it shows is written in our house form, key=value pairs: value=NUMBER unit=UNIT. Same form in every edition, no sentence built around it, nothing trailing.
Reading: value=4000 unit=rpm
